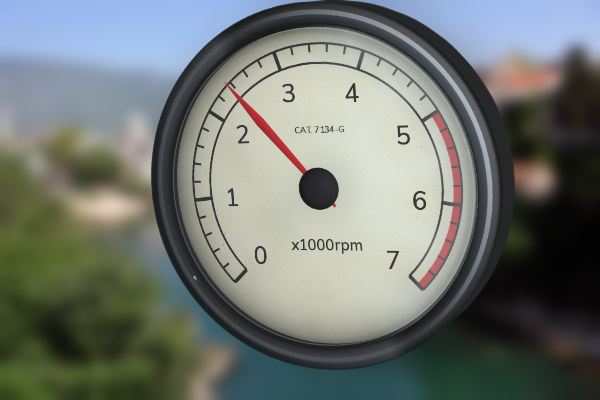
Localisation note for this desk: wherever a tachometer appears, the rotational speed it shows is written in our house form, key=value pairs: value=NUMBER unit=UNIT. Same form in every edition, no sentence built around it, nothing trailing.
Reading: value=2400 unit=rpm
